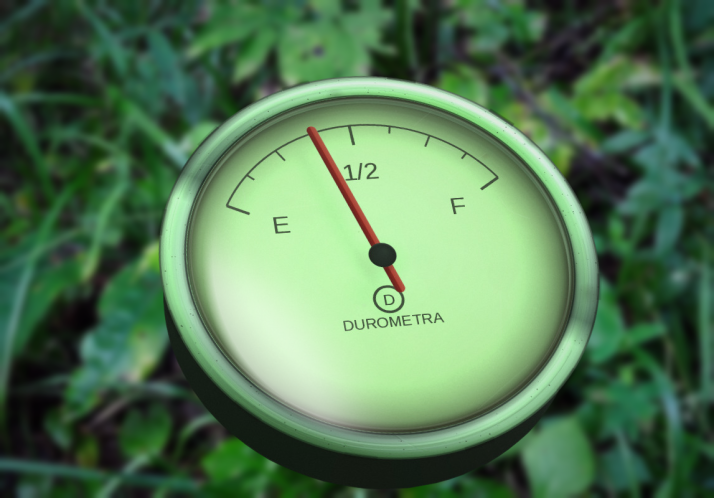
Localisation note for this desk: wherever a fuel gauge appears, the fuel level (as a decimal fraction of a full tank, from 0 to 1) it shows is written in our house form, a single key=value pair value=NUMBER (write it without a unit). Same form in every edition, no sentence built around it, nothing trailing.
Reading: value=0.375
